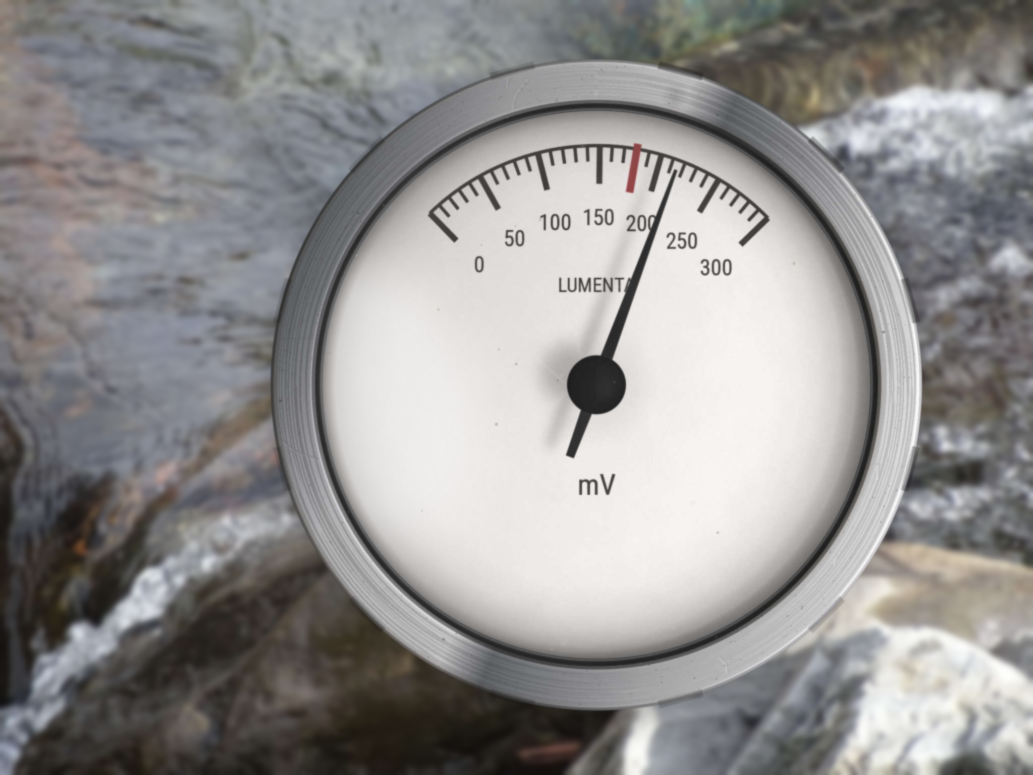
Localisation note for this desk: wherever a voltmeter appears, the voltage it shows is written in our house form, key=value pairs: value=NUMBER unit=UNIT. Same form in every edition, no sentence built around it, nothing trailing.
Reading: value=215 unit=mV
